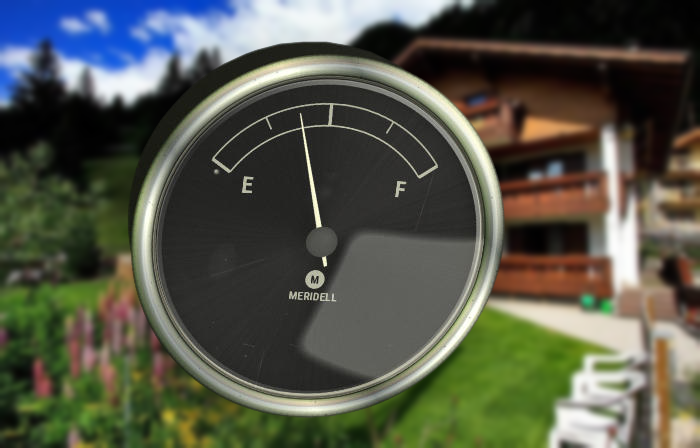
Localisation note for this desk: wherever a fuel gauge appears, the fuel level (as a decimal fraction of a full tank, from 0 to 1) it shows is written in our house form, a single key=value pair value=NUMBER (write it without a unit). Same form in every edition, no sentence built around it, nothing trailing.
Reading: value=0.375
